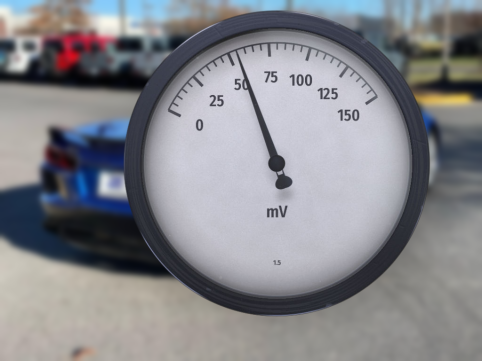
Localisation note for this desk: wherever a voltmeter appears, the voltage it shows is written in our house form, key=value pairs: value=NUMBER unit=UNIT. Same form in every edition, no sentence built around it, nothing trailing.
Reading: value=55 unit=mV
